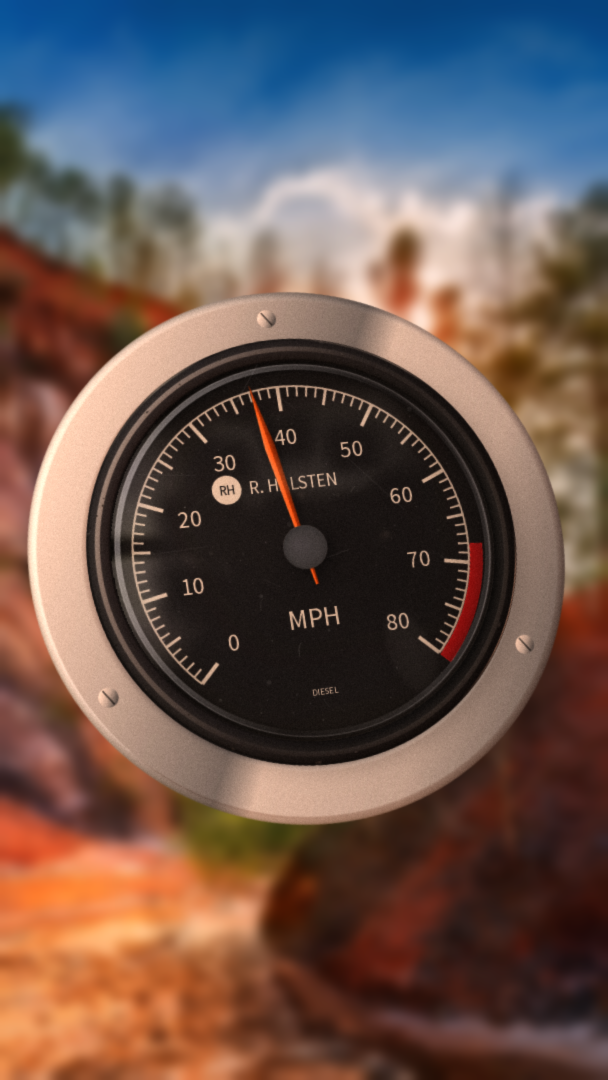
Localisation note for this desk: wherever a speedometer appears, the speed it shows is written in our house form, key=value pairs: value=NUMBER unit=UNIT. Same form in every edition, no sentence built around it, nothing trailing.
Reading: value=37 unit=mph
